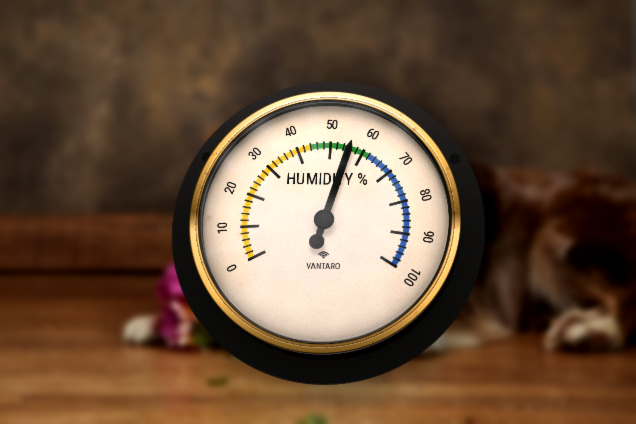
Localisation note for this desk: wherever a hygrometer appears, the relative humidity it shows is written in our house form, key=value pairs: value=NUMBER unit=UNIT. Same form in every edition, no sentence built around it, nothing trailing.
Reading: value=56 unit=%
